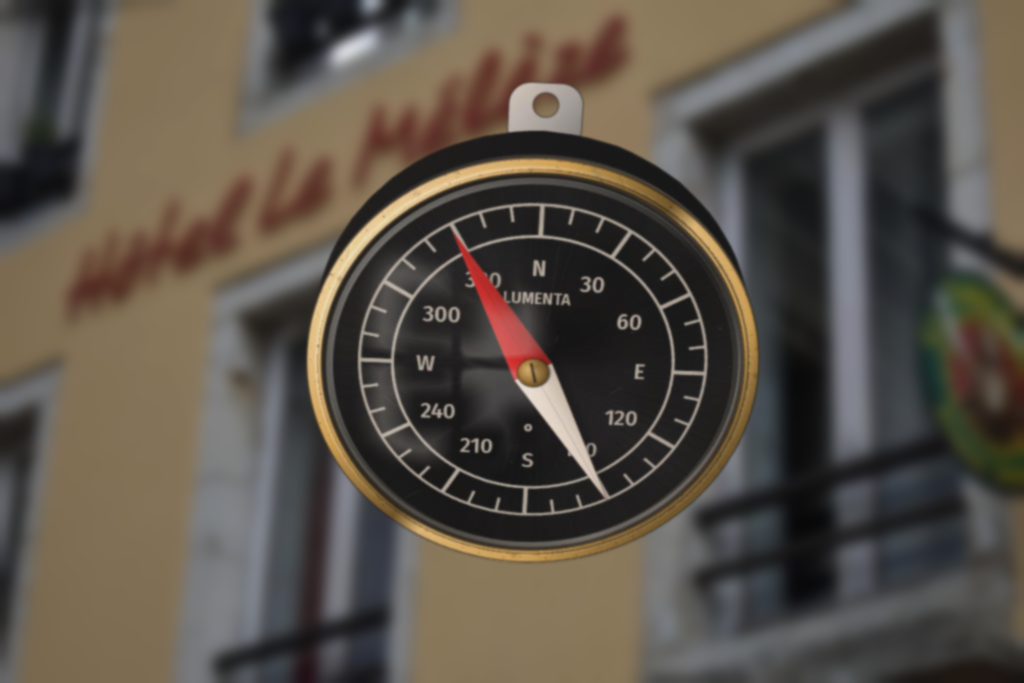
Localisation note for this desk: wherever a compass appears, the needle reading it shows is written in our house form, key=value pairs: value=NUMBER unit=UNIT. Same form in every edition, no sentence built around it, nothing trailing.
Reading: value=330 unit=°
